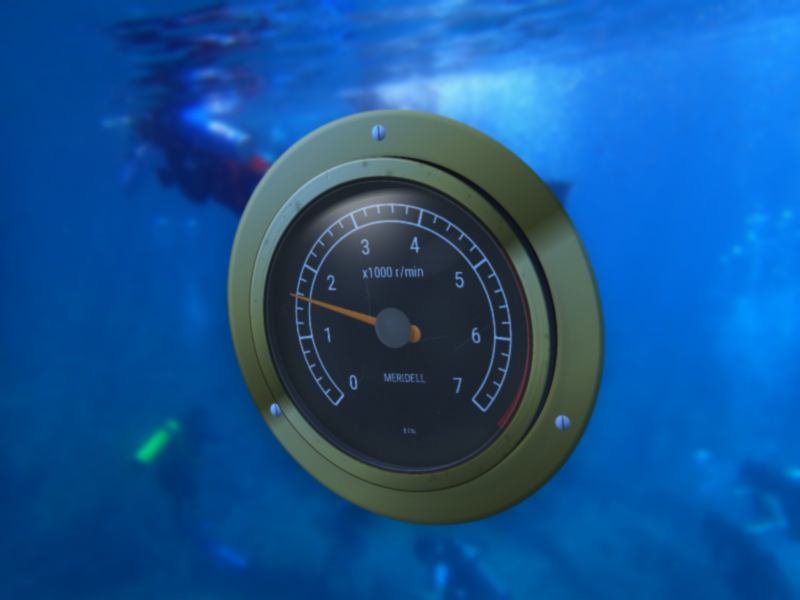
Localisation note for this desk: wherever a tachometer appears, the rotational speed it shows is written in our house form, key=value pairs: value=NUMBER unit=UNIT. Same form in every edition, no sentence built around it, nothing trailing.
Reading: value=1600 unit=rpm
